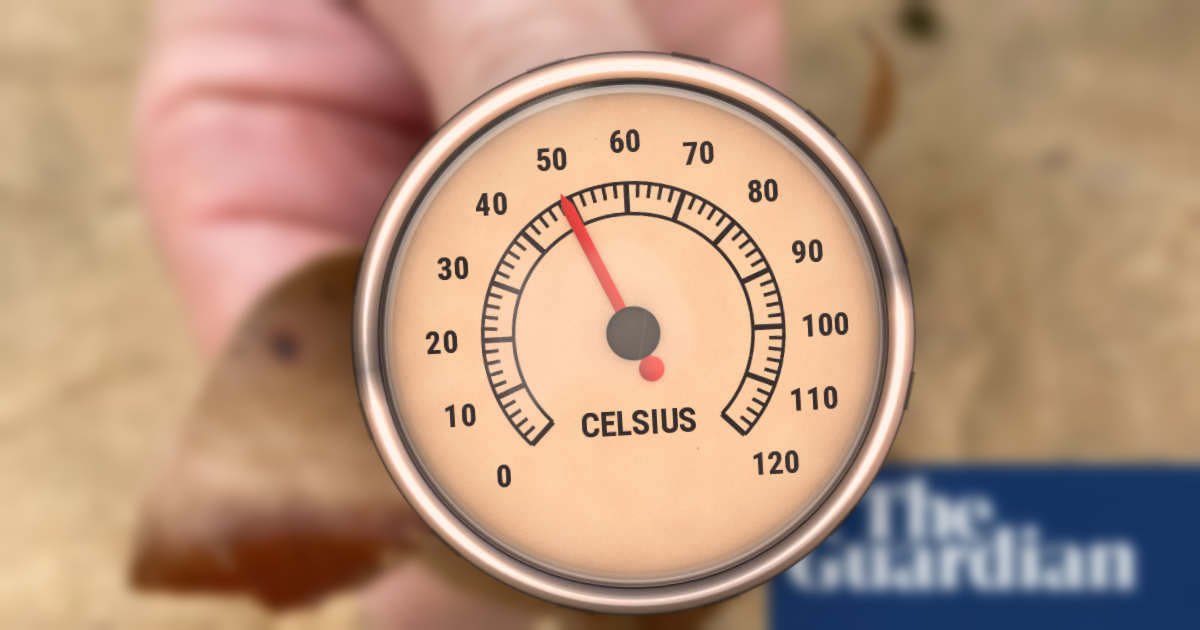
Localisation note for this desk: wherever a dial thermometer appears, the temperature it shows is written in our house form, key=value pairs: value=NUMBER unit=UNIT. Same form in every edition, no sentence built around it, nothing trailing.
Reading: value=49 unit=°C
